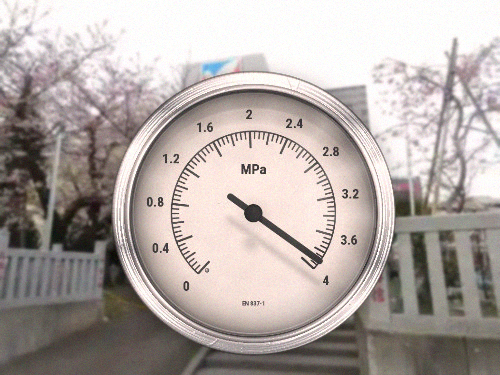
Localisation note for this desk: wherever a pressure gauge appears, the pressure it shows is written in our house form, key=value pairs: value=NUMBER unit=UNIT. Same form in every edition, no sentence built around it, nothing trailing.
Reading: value=3.9 unit=MPa
